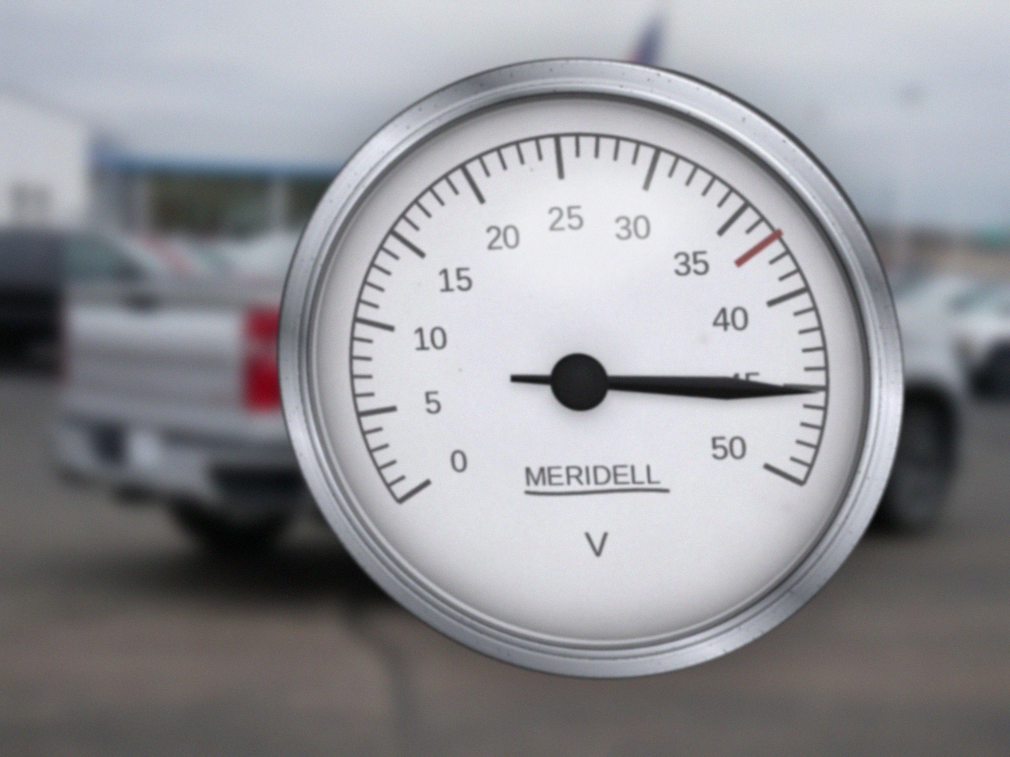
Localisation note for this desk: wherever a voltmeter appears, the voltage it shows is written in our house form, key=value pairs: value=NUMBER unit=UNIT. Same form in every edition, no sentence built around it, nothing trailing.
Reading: value=45 unit=V
